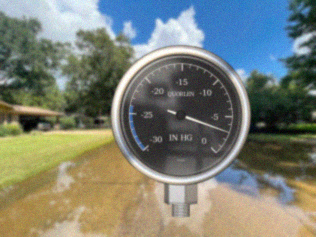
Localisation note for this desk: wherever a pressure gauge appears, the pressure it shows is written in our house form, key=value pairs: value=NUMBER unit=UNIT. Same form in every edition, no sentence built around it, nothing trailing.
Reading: value=-3 unit=inHg
